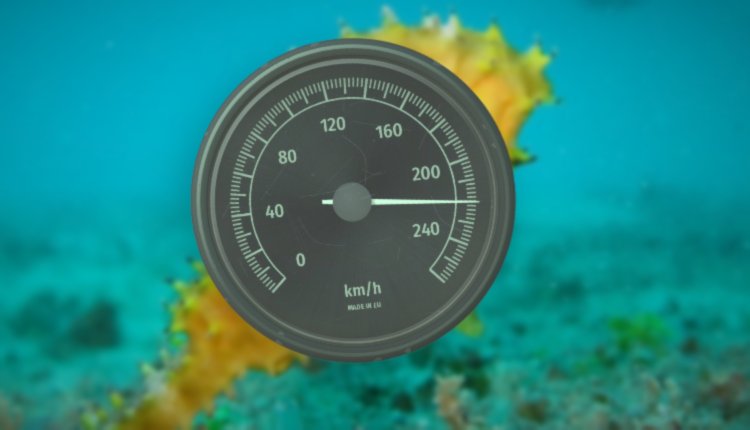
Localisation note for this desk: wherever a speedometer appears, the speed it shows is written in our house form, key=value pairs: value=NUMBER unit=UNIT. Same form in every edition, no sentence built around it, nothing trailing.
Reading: value=220 unit=km/h
